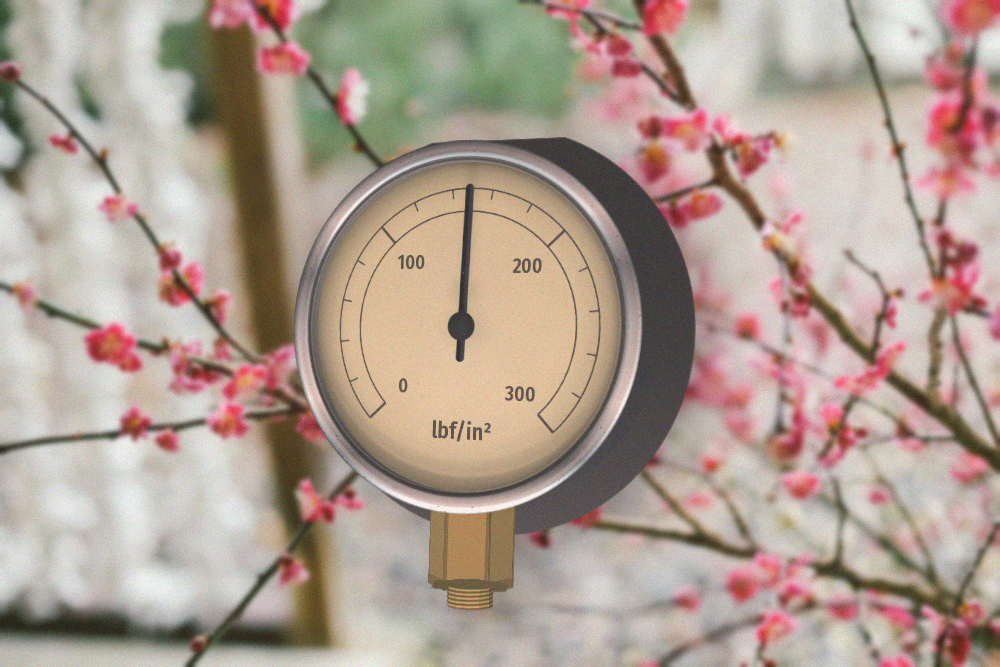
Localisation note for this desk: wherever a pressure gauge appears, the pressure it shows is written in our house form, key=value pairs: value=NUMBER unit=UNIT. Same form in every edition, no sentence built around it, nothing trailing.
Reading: value=150 unit=psi
